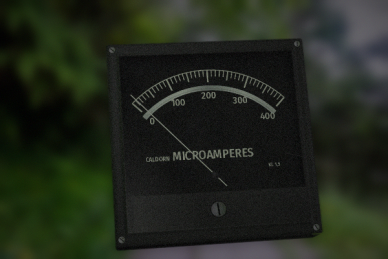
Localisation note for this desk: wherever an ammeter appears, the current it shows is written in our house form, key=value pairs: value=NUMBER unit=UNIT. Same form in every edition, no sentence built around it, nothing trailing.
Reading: value=10 unit=µA
